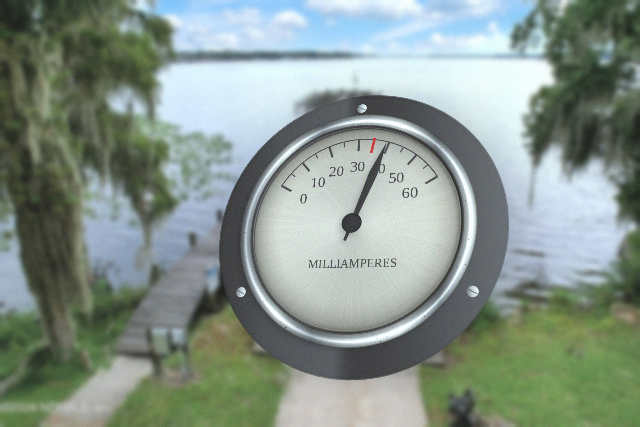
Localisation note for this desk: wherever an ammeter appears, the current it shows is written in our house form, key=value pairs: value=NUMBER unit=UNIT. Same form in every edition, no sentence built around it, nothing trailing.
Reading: value=40 unit=mA
